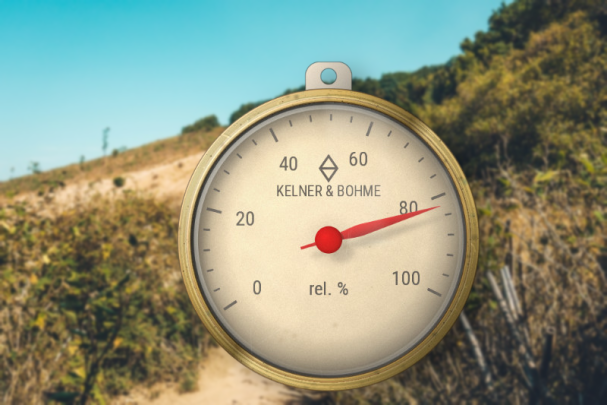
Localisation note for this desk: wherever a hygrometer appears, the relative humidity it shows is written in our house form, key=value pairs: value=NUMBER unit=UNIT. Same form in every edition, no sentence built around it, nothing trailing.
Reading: value=82 unit=%
